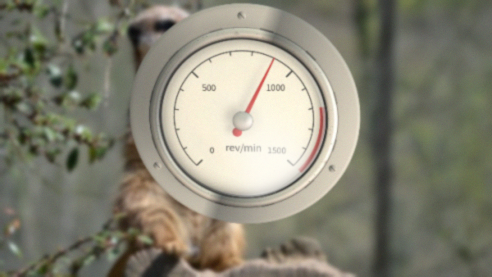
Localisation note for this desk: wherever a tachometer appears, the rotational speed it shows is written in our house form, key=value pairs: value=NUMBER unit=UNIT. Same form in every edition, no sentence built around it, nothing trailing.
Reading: value=900 unit=rpm
